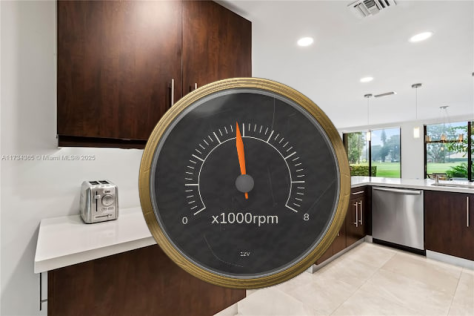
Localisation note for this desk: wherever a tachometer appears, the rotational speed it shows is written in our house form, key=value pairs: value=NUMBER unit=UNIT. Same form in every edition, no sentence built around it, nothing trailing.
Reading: value=3800 unit=rpm
